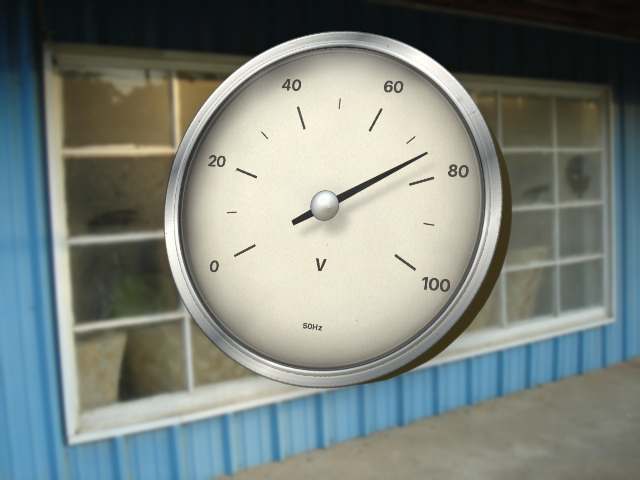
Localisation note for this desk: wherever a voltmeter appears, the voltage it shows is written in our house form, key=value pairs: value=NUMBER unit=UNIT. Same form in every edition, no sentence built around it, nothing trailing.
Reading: value=75 unit=V
